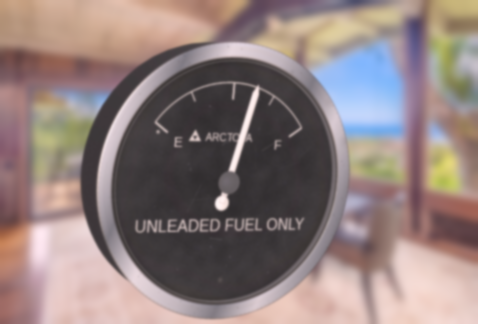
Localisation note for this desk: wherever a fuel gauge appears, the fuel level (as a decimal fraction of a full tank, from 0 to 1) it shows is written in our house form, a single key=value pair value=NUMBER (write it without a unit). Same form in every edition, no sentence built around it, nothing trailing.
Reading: value=0.625
